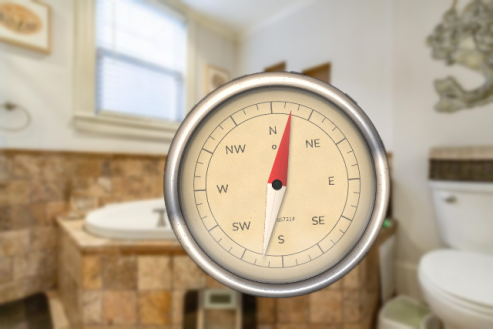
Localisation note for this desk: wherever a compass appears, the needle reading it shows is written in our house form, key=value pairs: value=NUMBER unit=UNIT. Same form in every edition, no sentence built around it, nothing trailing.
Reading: value=15 unit=°
